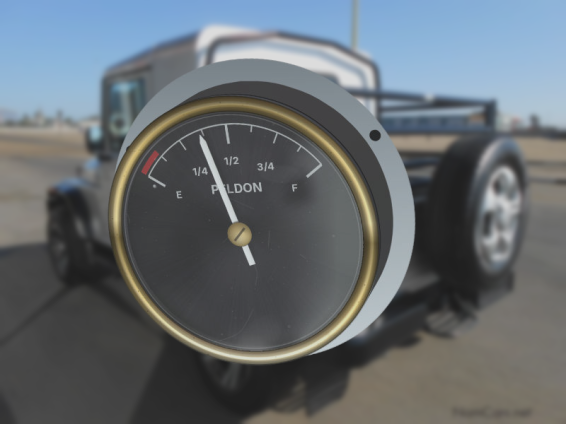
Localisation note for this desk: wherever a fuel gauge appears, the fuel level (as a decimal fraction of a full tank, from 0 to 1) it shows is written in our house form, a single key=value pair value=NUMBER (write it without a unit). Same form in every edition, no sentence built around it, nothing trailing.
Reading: value=0.375
